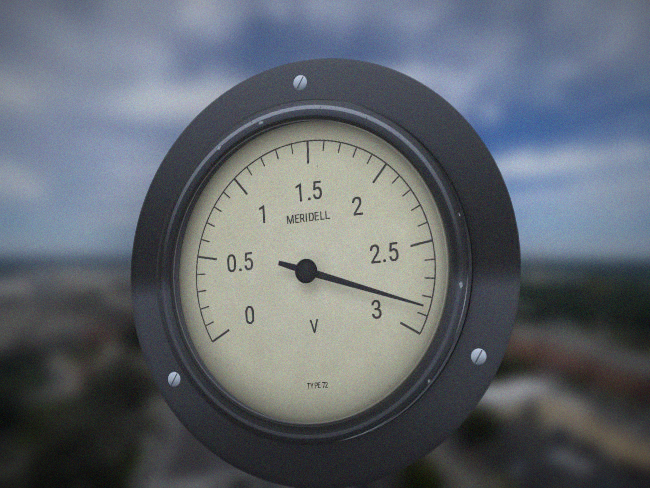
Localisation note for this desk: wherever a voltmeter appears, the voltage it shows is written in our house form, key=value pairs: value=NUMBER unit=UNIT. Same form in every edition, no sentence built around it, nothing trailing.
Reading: value=2.85 unit=V
